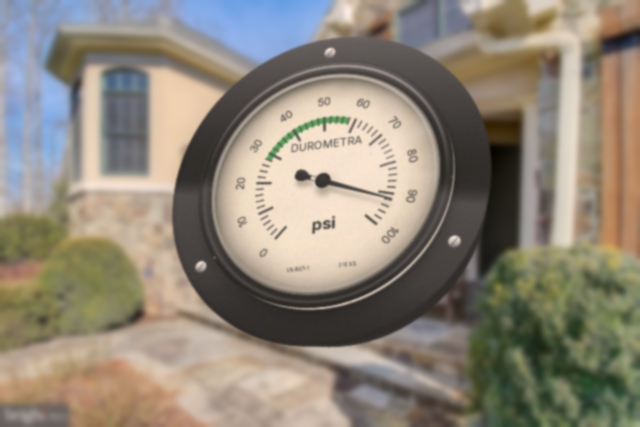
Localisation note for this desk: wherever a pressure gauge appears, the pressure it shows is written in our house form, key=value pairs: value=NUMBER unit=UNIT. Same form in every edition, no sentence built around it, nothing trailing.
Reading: value=92 unit=psi
